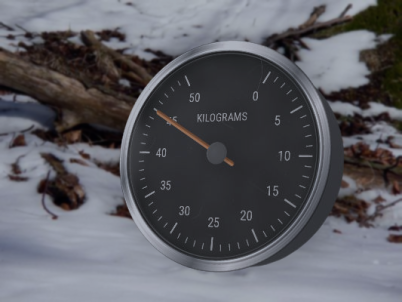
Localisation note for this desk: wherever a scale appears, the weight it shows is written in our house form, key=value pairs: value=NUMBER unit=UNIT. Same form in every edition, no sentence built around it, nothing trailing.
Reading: value=45 unit=kg
